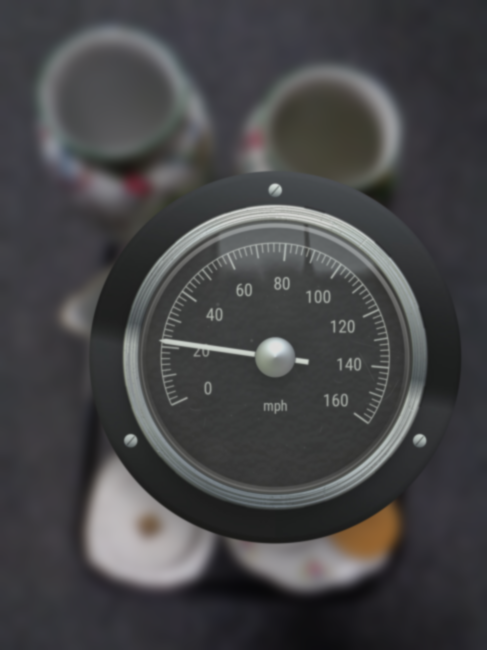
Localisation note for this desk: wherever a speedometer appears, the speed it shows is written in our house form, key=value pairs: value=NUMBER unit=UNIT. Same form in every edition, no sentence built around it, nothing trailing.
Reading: value=22 unit=mph
